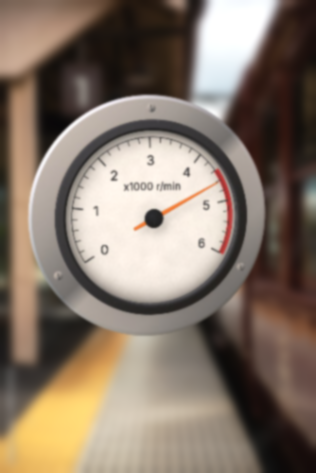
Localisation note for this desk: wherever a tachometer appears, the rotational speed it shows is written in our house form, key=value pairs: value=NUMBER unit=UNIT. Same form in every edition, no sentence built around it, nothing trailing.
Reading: value=4600 unit=rpm
